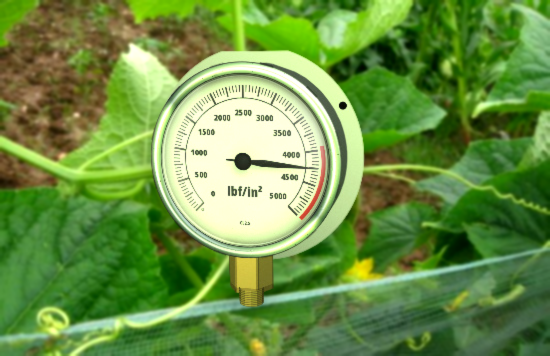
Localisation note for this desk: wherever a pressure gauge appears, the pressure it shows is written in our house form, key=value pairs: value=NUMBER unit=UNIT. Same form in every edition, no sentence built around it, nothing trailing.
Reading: value=4250 unit=psi
